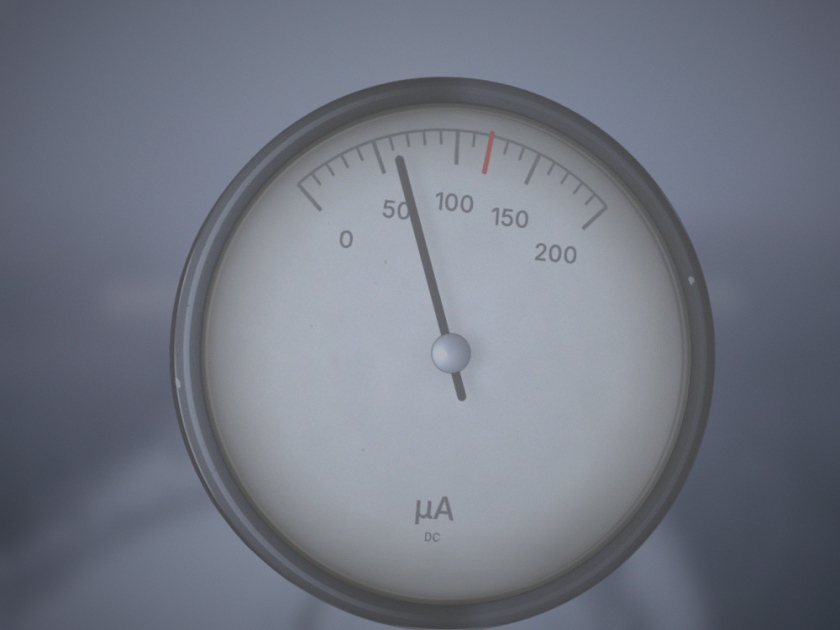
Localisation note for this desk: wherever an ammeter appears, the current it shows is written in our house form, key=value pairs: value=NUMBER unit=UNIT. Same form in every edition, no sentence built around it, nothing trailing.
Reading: value=60 unit=µA
